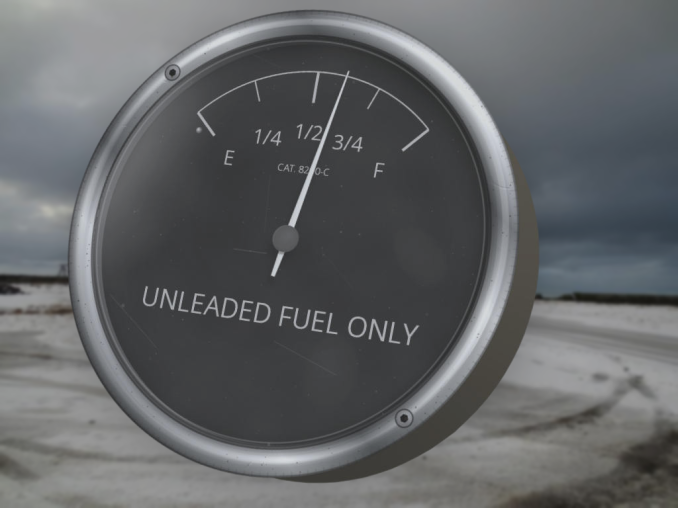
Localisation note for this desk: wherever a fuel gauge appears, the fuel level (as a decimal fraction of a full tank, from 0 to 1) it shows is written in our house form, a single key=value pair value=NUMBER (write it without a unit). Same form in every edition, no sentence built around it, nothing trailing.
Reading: value=0.625
